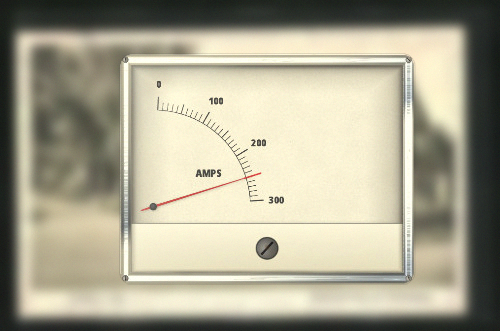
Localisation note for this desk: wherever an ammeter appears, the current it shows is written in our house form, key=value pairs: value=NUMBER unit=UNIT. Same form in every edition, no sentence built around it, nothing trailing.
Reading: value=250 unit=A
